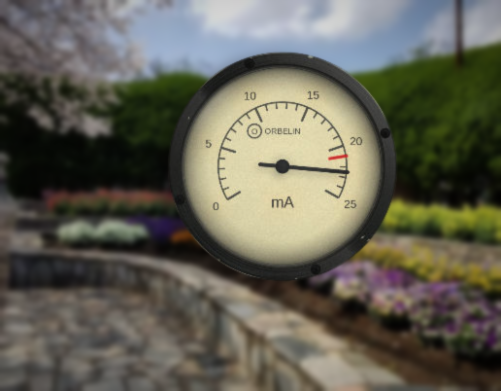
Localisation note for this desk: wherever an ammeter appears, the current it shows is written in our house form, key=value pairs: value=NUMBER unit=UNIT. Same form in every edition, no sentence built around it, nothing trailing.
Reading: value=22.5 unit=mA
